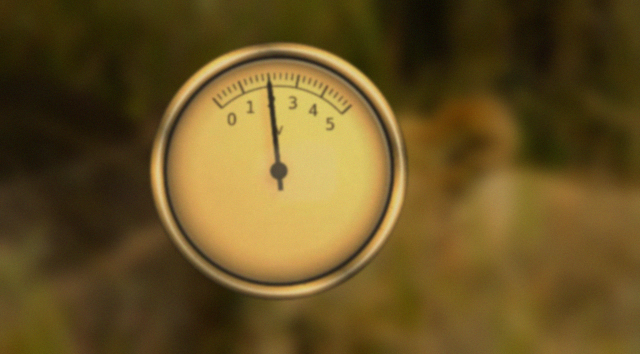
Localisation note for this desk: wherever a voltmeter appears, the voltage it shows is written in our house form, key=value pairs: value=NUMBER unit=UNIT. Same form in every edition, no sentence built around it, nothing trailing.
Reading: value=2 unit=V
